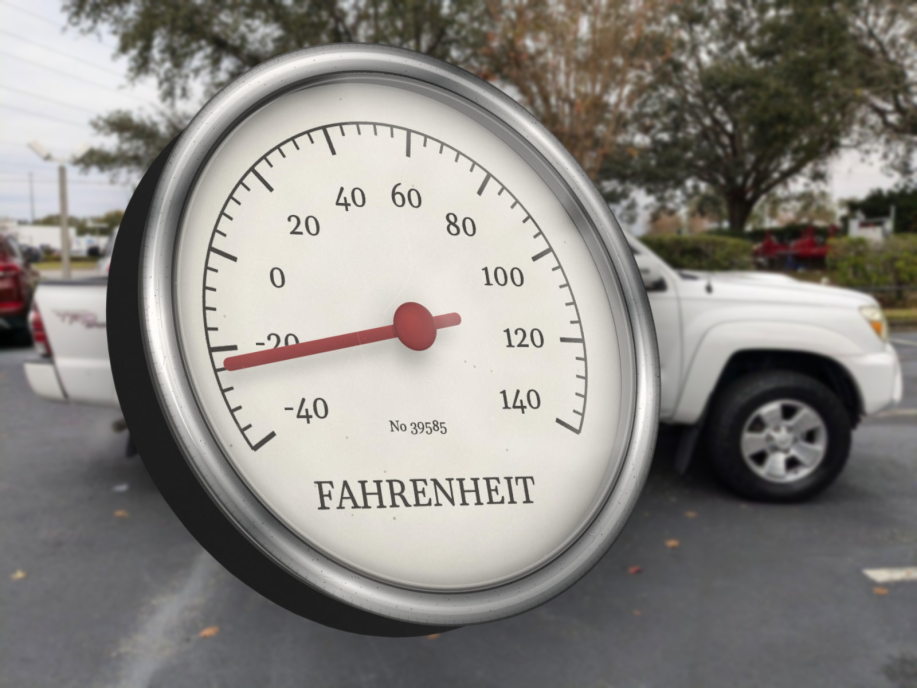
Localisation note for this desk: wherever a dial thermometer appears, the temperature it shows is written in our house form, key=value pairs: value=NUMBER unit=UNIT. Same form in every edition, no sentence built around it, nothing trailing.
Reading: value=-24 unit=°F
